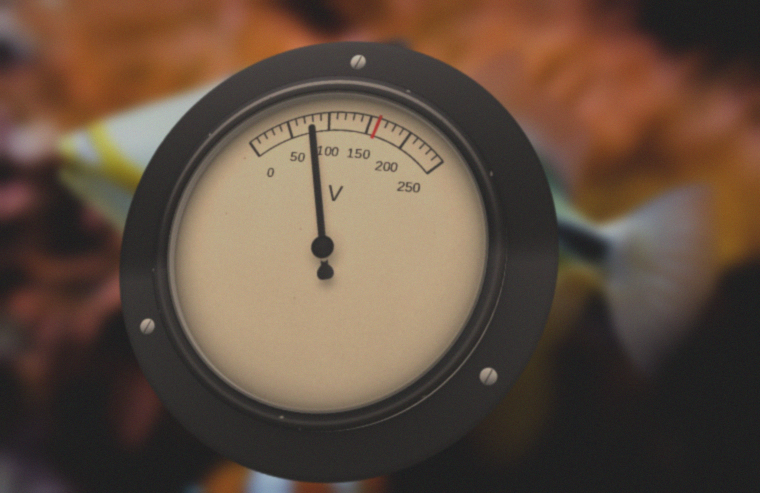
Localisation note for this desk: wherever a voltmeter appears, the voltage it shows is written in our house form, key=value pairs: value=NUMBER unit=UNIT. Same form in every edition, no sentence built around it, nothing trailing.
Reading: value=80 unit=V
